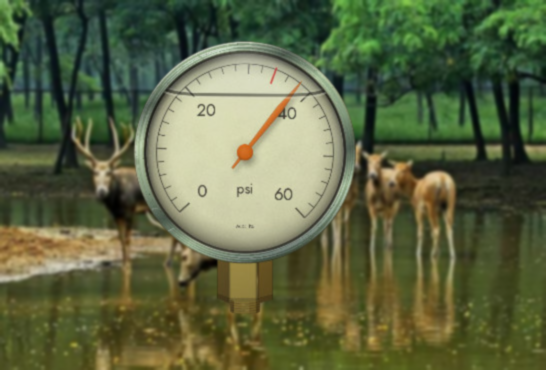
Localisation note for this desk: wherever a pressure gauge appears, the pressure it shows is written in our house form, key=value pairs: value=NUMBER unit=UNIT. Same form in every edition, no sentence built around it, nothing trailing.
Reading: value=38 unit=psi
